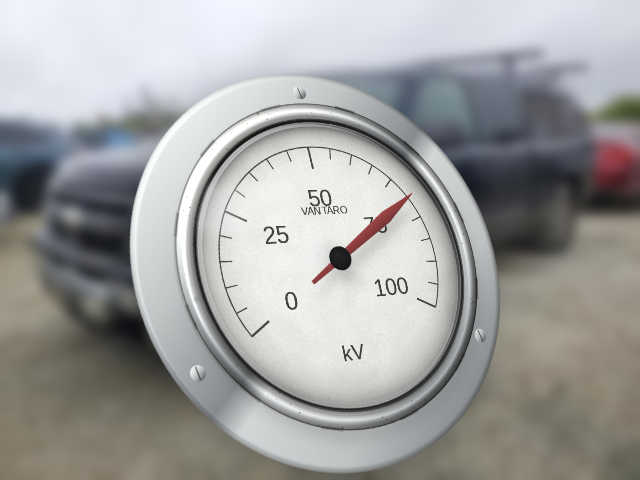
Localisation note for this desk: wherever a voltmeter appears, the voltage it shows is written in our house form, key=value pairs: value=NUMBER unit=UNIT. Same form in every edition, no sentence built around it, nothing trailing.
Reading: value=75 unit=kV
